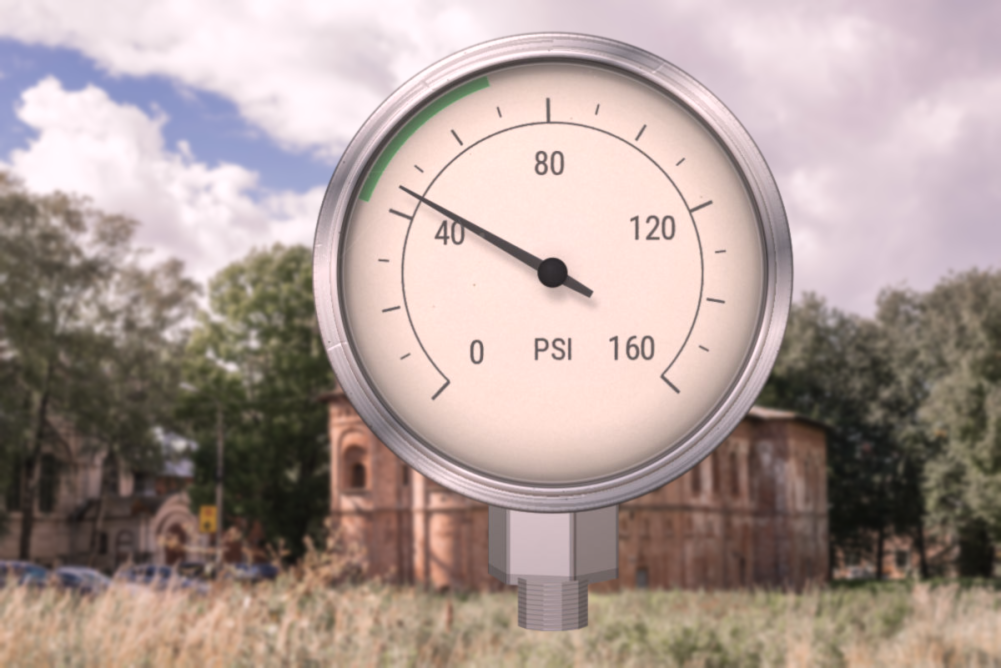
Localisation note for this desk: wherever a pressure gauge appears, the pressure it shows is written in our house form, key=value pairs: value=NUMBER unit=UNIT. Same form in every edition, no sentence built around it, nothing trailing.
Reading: value=45 unit=psi
